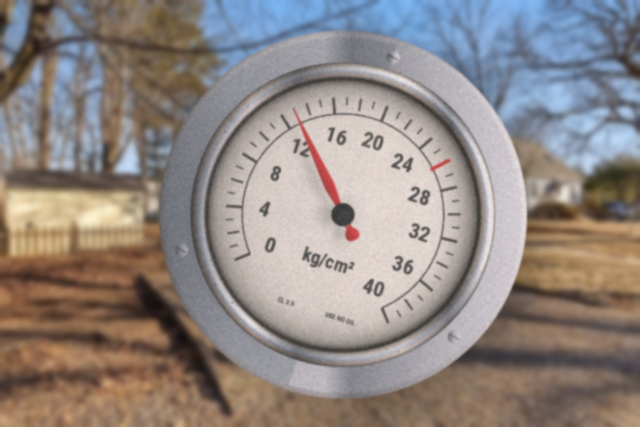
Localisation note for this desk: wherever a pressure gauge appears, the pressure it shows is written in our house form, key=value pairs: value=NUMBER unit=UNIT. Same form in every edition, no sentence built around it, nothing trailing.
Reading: value=13 unit=kg/cm²
